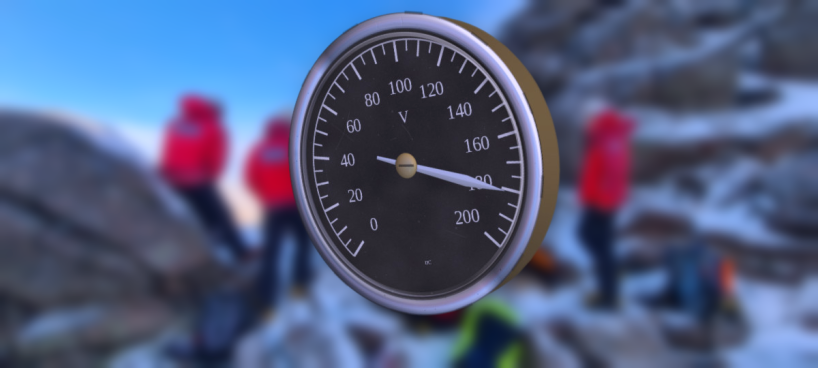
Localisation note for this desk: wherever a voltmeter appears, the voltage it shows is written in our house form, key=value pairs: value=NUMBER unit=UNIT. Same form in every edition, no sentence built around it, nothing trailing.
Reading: value=180 unit=V
